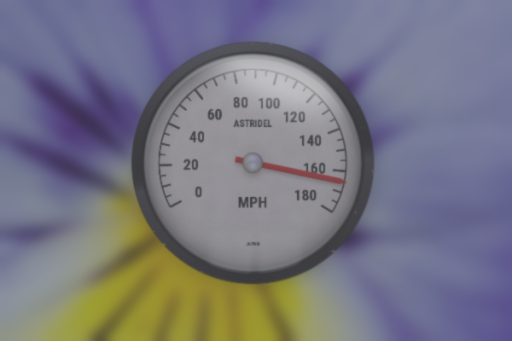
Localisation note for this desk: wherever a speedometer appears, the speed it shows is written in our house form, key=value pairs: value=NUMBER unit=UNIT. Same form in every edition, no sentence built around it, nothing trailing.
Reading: value=165 unit=mph
